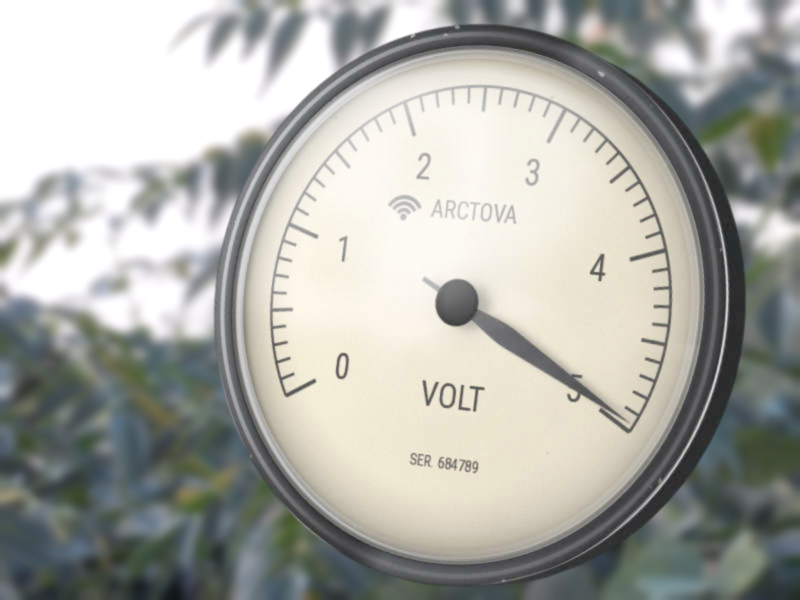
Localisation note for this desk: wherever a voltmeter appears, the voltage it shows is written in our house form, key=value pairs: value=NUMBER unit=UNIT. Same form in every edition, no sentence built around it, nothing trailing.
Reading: value=4.95 unit=V
